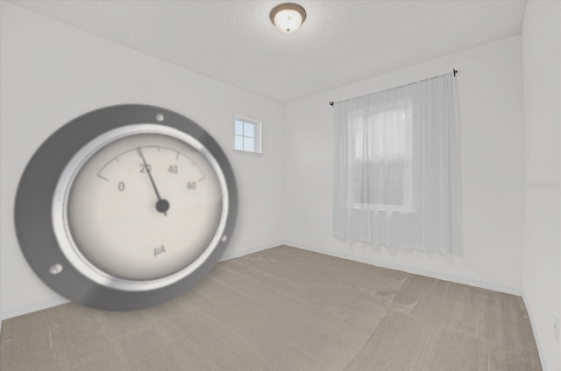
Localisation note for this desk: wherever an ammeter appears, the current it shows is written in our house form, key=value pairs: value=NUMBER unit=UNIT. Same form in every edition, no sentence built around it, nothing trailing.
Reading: value=20 unit=µA
